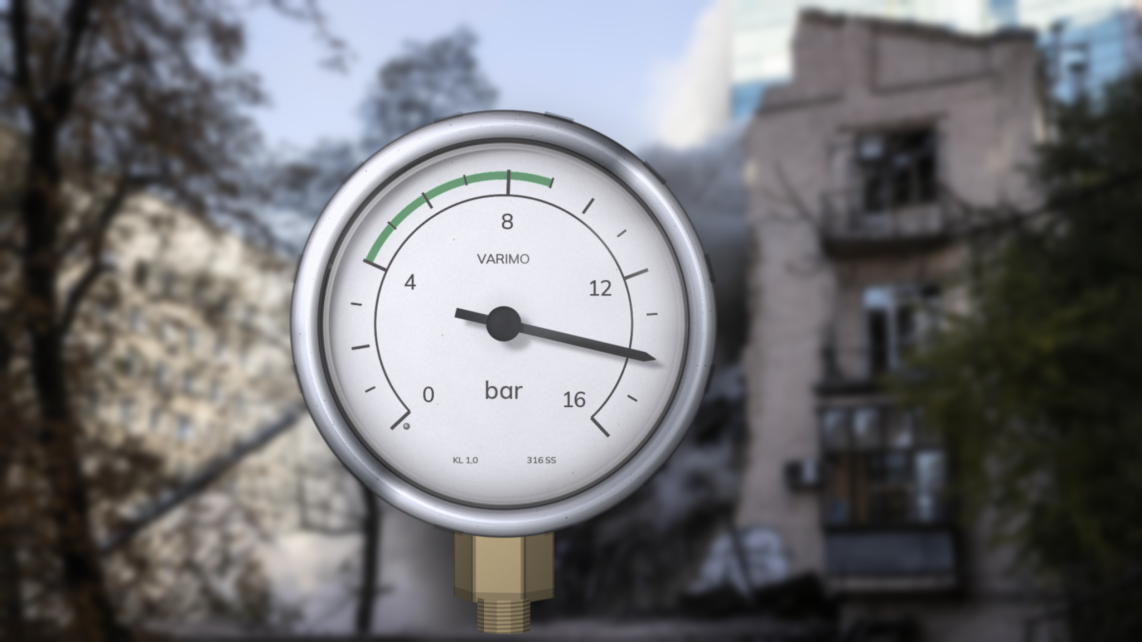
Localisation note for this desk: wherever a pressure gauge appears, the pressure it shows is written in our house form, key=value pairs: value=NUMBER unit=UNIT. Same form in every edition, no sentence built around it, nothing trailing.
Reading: value=14 unit=bar
